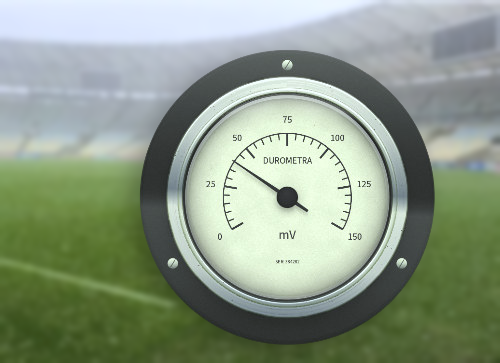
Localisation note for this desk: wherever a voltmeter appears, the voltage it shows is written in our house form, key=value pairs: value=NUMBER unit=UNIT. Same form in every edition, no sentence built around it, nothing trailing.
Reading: value=40 unit=mV
